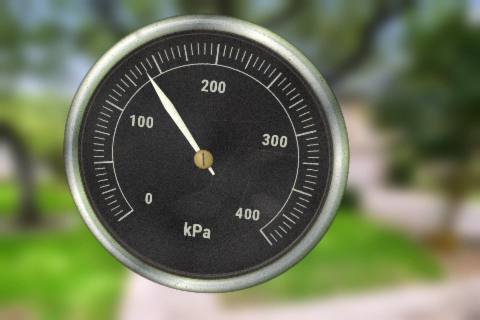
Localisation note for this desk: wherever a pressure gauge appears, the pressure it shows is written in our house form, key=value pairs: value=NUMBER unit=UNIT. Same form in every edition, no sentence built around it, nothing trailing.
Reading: value=140 unit=kPa
